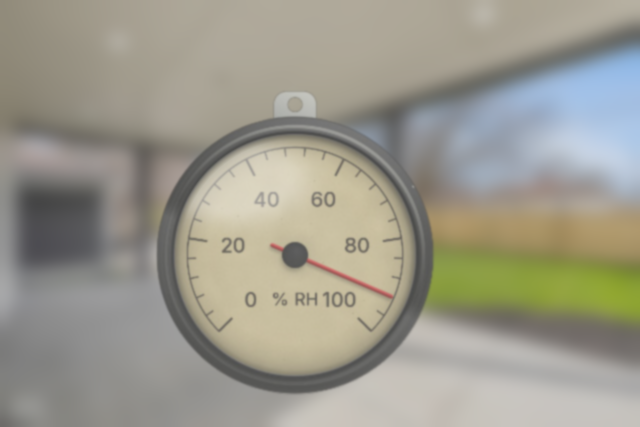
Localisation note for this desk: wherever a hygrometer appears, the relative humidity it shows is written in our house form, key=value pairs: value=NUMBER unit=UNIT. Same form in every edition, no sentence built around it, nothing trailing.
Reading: value=92 unit=%
